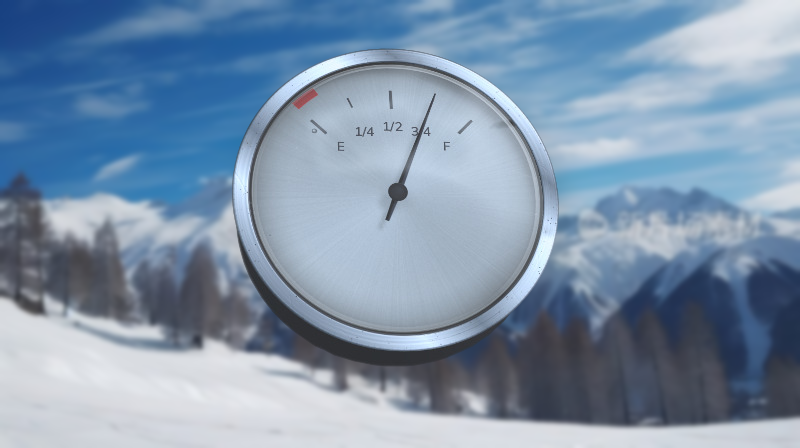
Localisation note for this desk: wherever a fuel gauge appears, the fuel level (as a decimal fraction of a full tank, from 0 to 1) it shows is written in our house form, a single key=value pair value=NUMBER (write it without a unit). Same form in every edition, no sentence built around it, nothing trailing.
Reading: value=0.75
